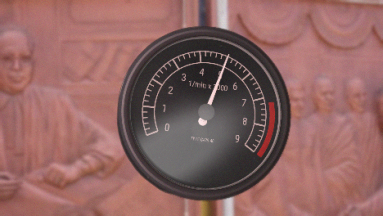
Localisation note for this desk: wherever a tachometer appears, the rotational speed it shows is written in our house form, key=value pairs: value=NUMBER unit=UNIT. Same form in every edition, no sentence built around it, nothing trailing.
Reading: value=5000 unit=rpm
